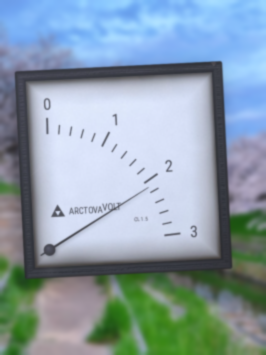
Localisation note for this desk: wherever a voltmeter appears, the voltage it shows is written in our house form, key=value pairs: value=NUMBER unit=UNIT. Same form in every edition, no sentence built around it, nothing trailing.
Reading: value=2.1 unit=V
